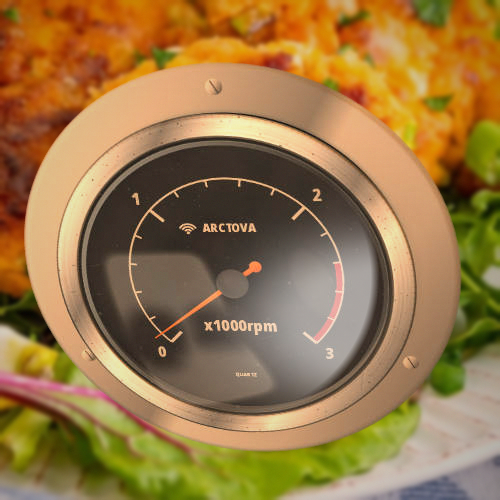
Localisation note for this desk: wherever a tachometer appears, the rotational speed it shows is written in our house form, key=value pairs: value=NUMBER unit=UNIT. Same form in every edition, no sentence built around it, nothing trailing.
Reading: value=100 unit=rpm
